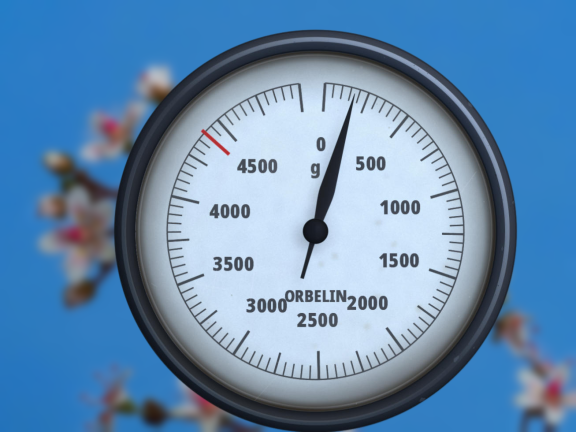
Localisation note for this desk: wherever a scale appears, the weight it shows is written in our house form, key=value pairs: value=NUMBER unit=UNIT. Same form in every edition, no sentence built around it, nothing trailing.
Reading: value=175 unit=g
